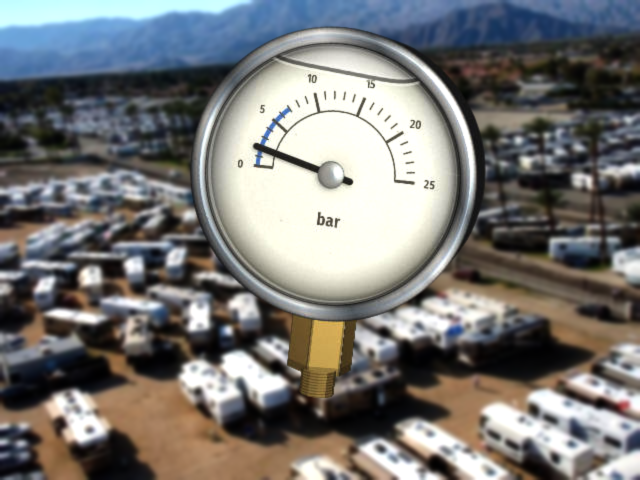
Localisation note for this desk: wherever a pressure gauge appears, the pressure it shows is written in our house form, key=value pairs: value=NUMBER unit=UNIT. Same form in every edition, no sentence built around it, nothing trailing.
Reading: value=2 unit=bar
